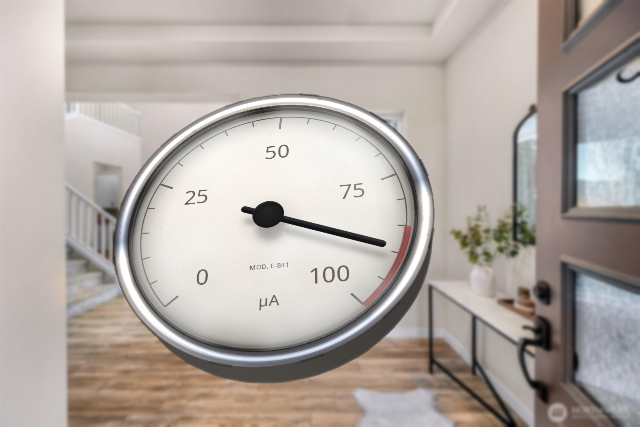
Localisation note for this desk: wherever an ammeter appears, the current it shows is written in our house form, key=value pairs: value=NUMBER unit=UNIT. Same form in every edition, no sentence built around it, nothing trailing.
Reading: value=90 unit=µA
